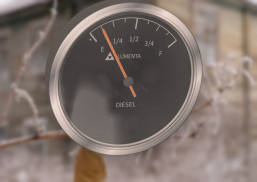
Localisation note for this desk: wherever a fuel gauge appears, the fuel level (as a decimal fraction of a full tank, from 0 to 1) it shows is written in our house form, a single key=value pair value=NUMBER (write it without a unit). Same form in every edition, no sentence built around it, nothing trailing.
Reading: value=0.125
